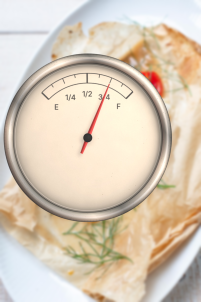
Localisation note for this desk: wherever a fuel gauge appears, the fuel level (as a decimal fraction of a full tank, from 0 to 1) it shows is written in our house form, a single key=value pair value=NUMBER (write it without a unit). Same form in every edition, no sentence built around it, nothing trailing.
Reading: value=0.75
